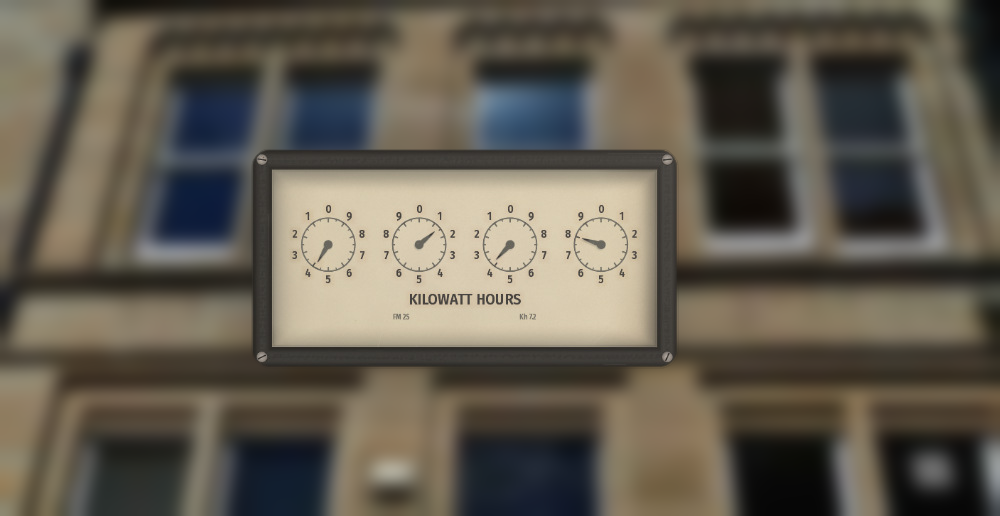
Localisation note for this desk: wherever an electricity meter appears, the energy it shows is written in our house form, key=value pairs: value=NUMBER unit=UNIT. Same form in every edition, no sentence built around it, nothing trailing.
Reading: value=4138 unit=kWh
